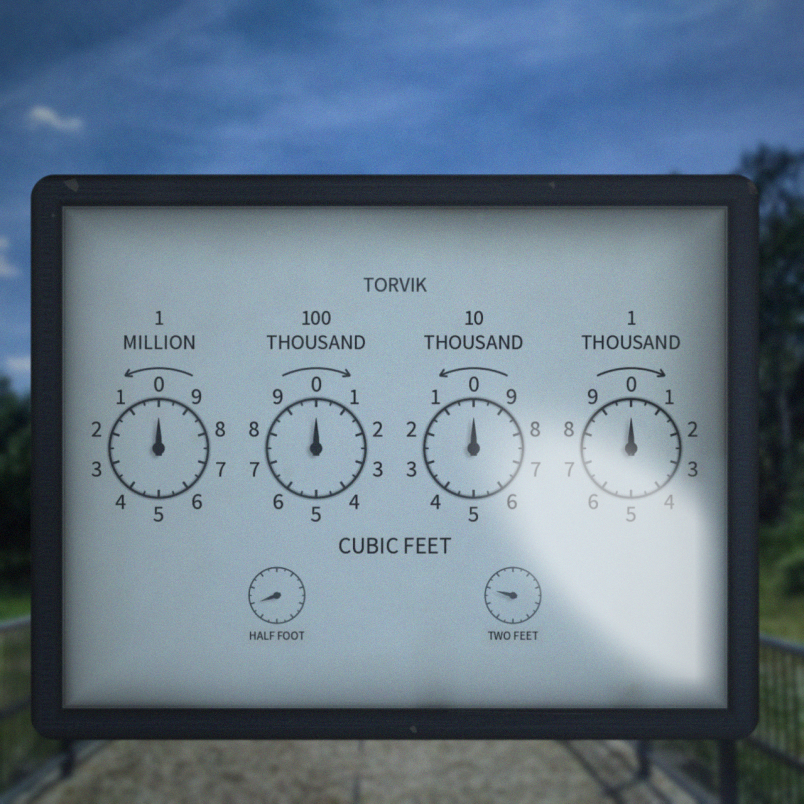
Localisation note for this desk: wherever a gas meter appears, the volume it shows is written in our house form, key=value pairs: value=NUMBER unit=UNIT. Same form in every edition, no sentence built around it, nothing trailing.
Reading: value=0 unit=ft³
